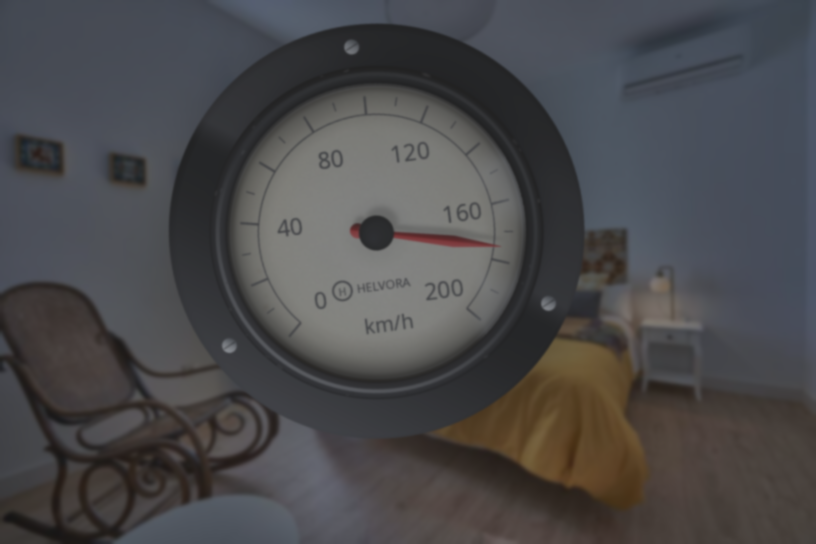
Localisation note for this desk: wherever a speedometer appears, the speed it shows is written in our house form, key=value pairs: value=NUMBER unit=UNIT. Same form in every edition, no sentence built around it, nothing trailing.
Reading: value=175 unit=km/h
